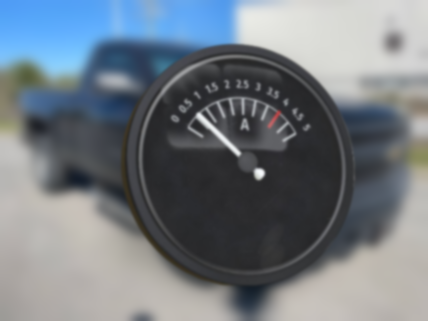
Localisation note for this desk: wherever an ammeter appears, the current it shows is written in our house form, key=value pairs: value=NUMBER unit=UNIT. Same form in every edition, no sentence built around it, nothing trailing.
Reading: value=0.5 unit=A
